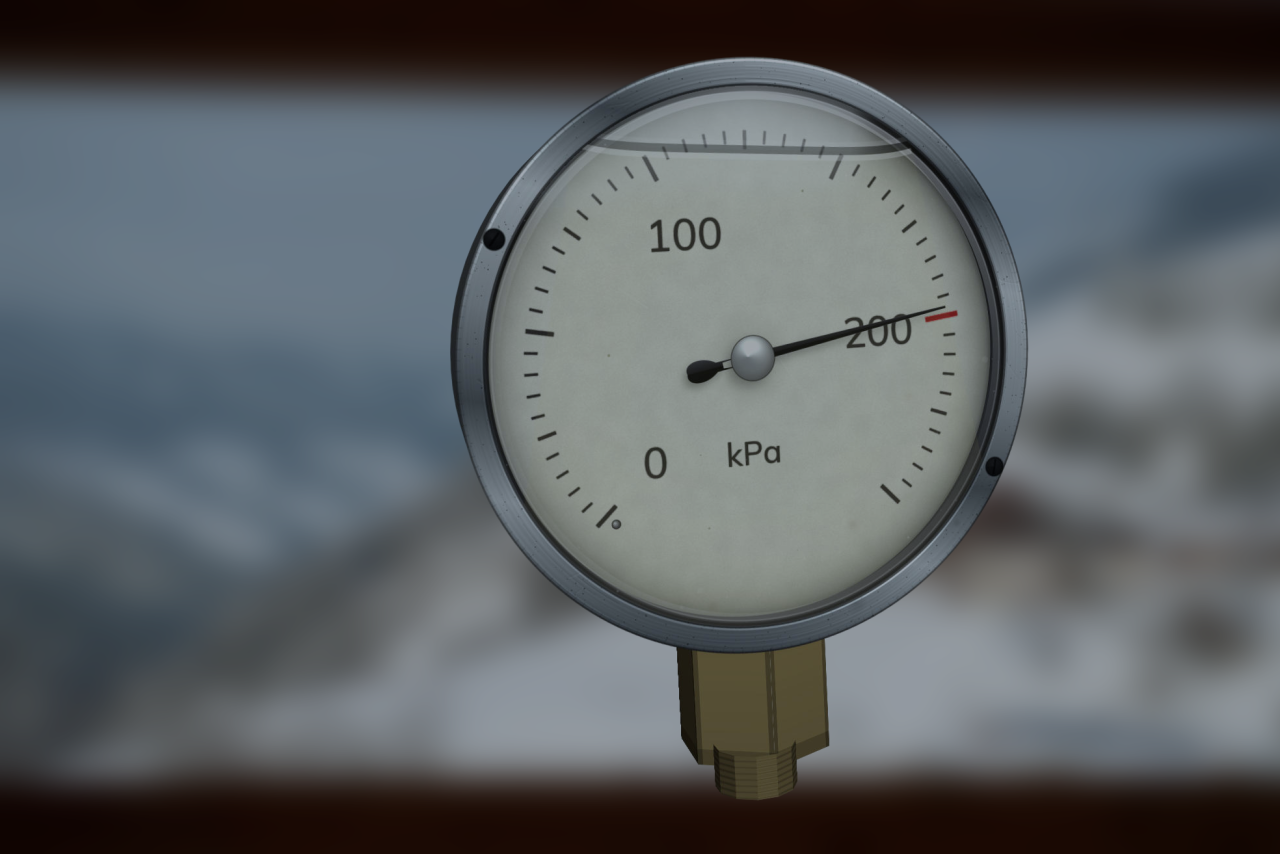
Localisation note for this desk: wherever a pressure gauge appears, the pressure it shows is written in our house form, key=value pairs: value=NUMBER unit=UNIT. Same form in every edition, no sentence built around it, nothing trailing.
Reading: value=197.5 unit=kPa
